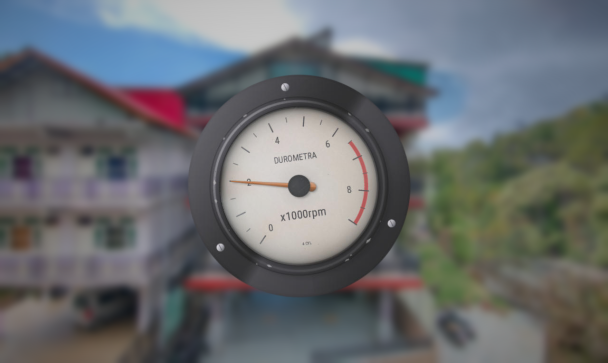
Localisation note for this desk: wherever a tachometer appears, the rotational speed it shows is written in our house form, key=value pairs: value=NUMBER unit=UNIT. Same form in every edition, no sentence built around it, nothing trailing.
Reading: value=2000 unit=rpm
